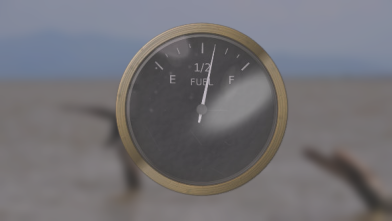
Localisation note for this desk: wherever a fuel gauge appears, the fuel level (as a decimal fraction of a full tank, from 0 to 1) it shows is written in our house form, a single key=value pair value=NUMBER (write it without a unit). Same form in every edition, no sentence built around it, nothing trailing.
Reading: value=0.625
